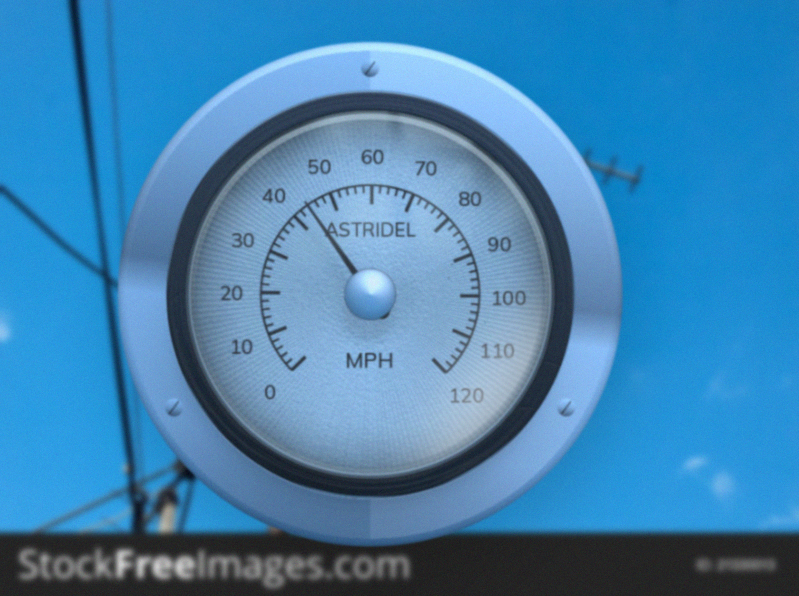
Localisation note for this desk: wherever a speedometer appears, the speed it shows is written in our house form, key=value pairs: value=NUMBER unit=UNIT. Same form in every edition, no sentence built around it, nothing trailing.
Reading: value=44 unit=mph
